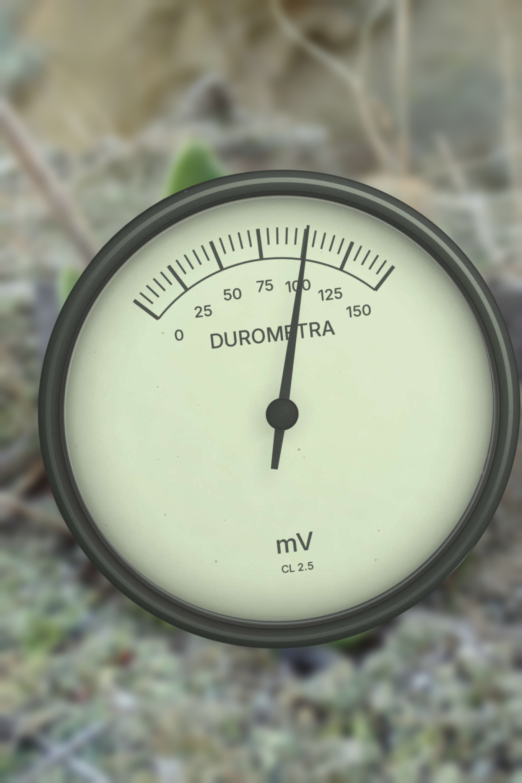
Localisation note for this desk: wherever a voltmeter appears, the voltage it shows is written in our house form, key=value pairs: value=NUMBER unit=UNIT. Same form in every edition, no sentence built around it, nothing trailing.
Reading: value=100 unit=mV
